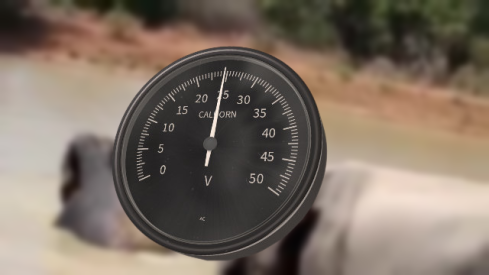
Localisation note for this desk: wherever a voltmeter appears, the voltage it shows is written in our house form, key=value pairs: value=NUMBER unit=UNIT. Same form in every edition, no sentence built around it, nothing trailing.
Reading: value=25 unit=V
